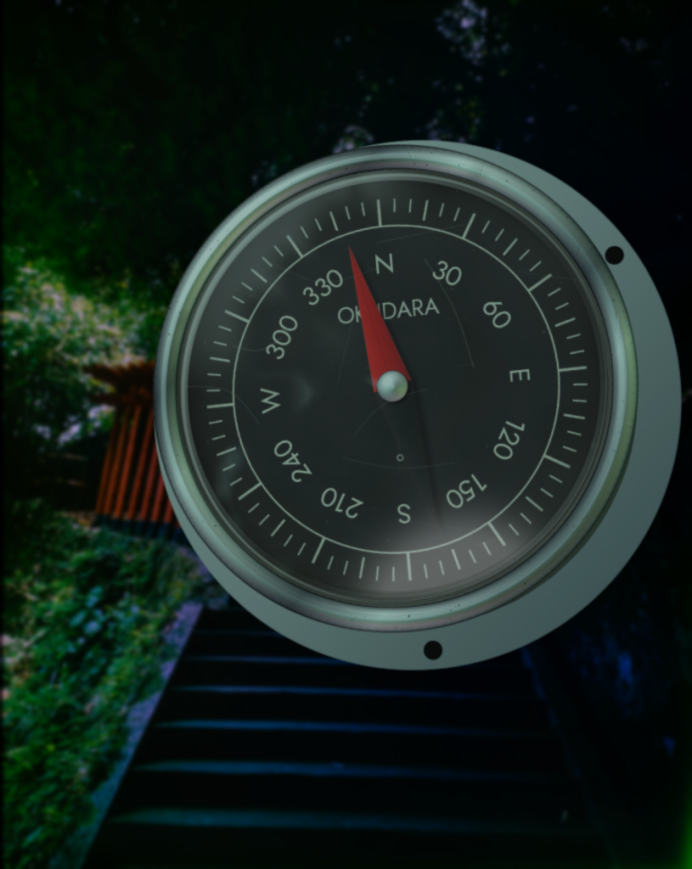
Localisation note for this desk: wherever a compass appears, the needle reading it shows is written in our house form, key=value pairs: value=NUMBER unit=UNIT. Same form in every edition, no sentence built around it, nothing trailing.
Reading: value=347.5 unit=°
